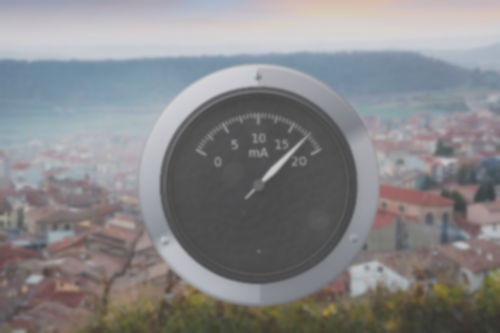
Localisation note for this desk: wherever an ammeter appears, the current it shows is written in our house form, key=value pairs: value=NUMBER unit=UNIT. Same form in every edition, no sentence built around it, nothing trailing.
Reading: value=17.5 unit=mA
